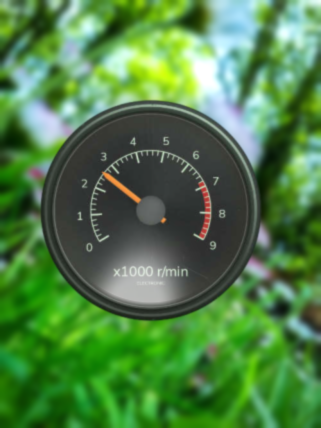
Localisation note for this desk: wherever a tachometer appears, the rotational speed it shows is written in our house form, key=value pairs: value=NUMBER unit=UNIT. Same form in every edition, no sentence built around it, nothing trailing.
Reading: value=2600 unit=rpm
